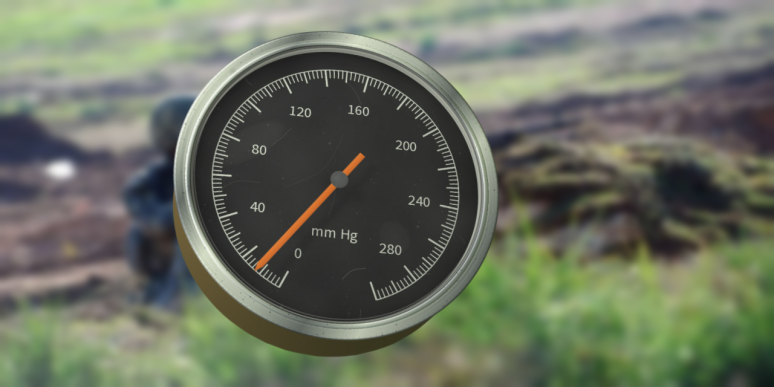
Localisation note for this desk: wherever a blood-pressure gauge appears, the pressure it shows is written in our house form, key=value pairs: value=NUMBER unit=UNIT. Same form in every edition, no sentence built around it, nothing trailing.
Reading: value=12 unit=mmHg
